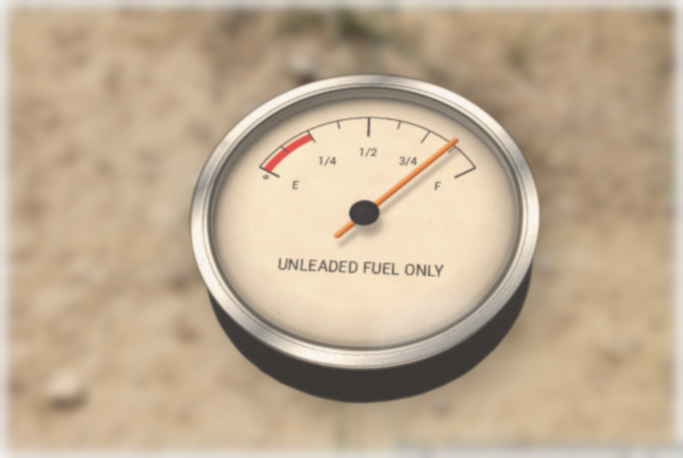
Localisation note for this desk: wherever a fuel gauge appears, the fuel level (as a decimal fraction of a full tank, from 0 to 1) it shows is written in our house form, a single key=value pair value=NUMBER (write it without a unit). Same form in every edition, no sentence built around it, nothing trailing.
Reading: value=0.875
